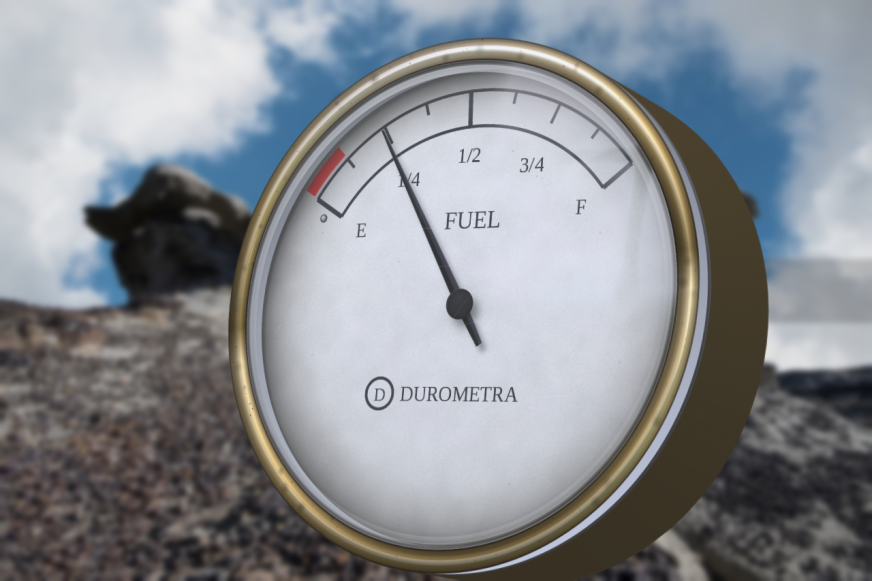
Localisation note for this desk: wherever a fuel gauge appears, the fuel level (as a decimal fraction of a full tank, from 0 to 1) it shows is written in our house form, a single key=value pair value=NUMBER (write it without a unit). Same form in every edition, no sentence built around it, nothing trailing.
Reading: value=0.25
